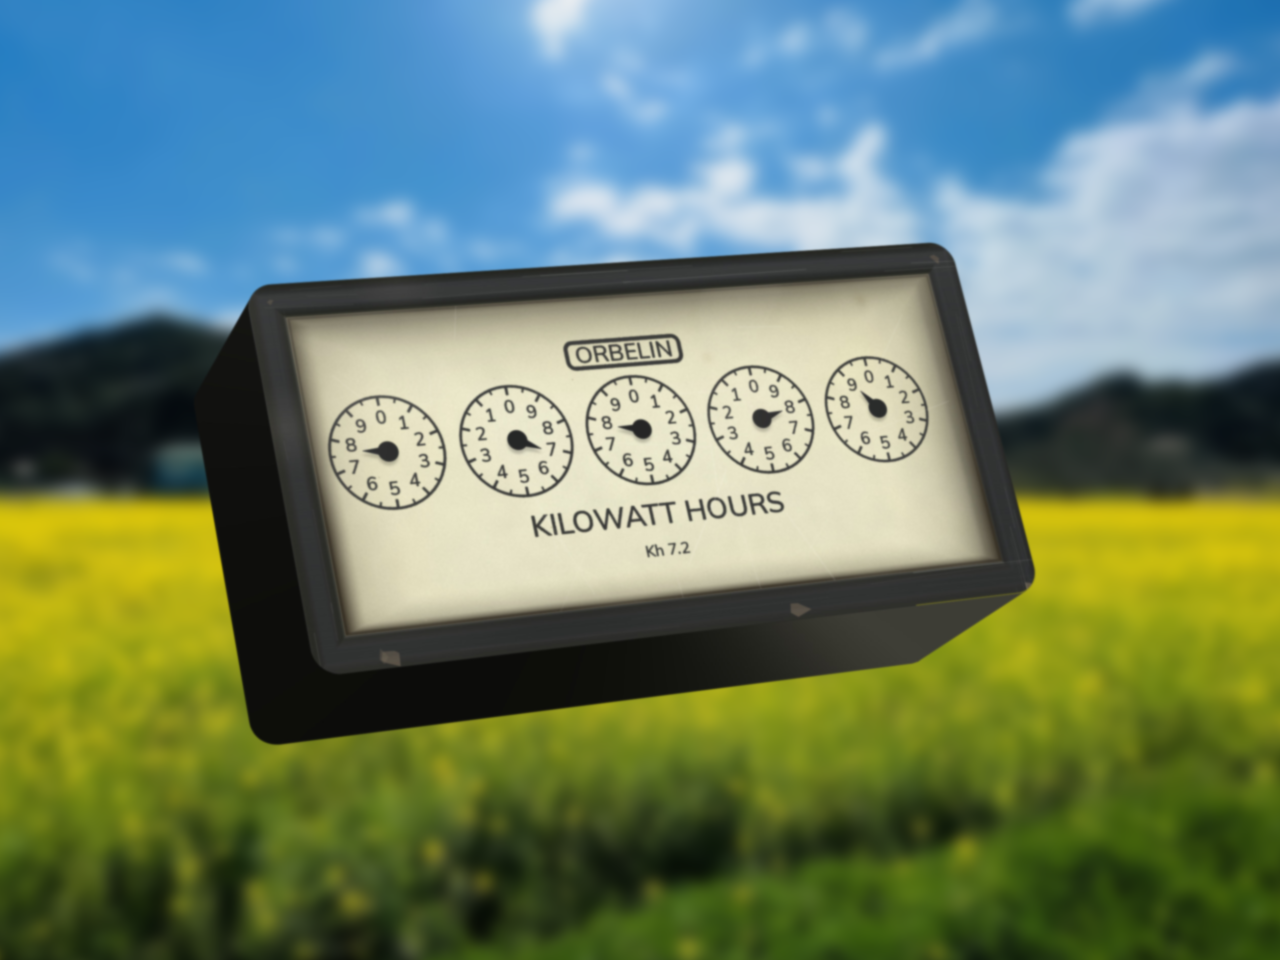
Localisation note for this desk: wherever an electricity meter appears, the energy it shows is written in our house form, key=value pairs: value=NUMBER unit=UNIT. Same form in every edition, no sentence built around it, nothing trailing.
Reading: value=76779 unit=kWh
